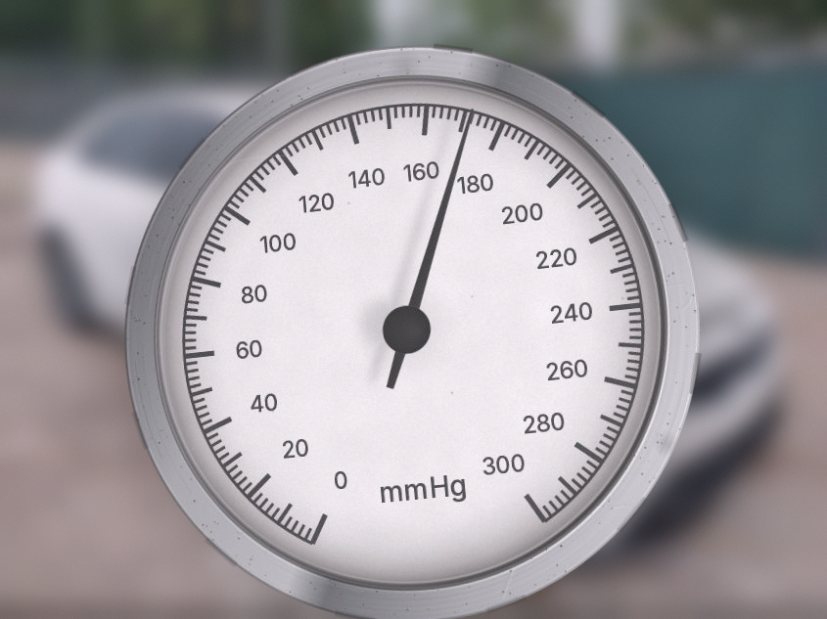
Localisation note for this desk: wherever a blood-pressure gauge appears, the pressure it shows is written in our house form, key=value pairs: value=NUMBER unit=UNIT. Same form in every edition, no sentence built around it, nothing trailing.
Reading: value=172 unit=mmHg
